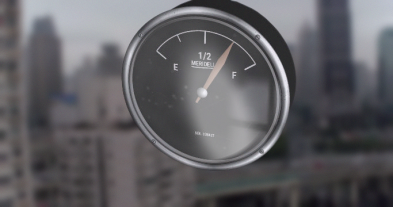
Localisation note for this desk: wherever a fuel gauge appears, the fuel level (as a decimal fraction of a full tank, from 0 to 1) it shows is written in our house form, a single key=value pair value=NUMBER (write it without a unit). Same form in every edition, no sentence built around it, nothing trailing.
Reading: value=0.75
